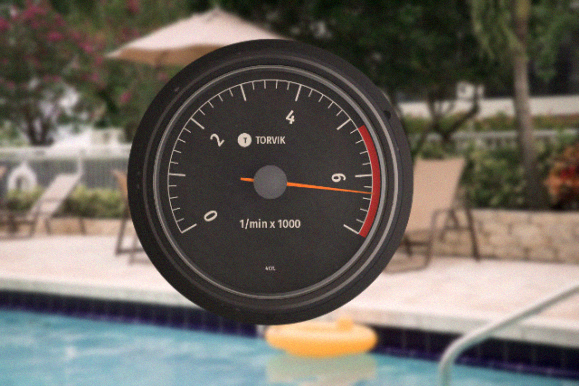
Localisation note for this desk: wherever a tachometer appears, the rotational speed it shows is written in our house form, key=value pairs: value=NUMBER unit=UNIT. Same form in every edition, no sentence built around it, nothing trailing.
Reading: value=6300 unit=rpm
